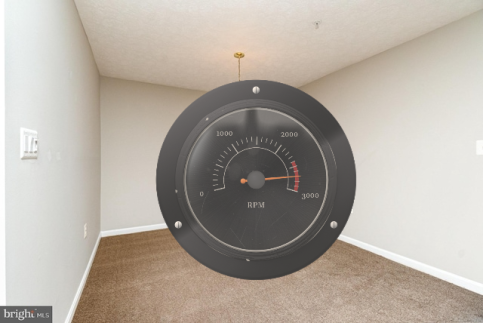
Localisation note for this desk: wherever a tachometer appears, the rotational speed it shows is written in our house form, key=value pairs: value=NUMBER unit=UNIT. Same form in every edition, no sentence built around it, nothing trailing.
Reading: value=2700 unit=rpm
